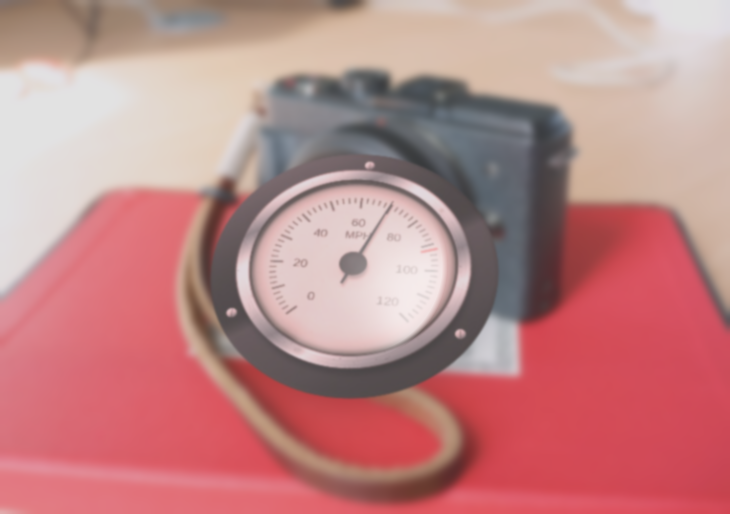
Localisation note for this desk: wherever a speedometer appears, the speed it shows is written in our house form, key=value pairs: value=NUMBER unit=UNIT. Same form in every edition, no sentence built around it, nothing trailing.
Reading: value=70 unit=mph
